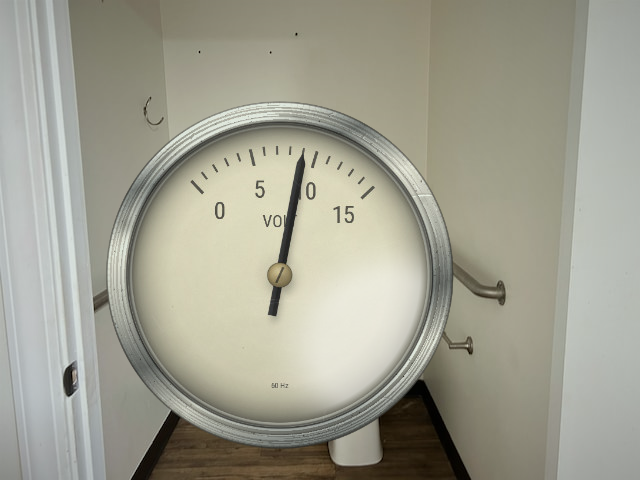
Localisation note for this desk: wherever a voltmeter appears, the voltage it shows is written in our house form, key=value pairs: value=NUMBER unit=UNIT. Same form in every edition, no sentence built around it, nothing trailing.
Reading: value=9 unit=V
